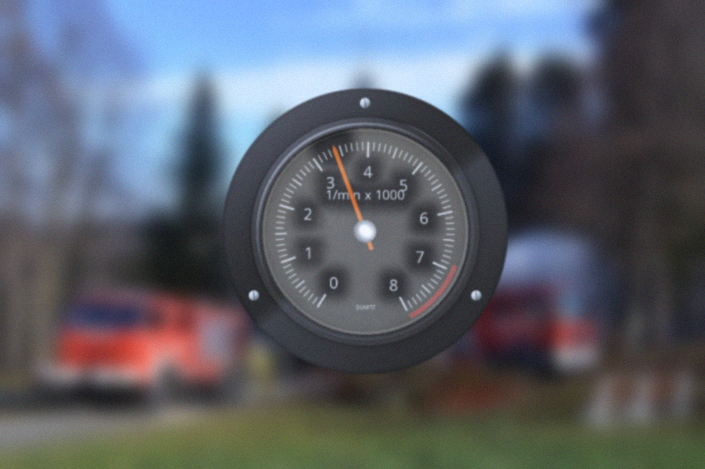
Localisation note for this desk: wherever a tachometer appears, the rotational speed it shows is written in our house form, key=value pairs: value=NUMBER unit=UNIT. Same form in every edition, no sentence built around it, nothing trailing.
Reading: value=3400 unit=rpm
